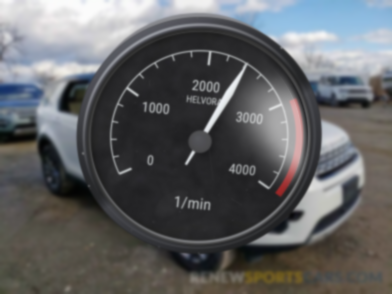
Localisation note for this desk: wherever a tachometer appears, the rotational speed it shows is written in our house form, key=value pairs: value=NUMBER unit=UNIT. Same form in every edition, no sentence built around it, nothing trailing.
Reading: value=2400 unit=rpm
